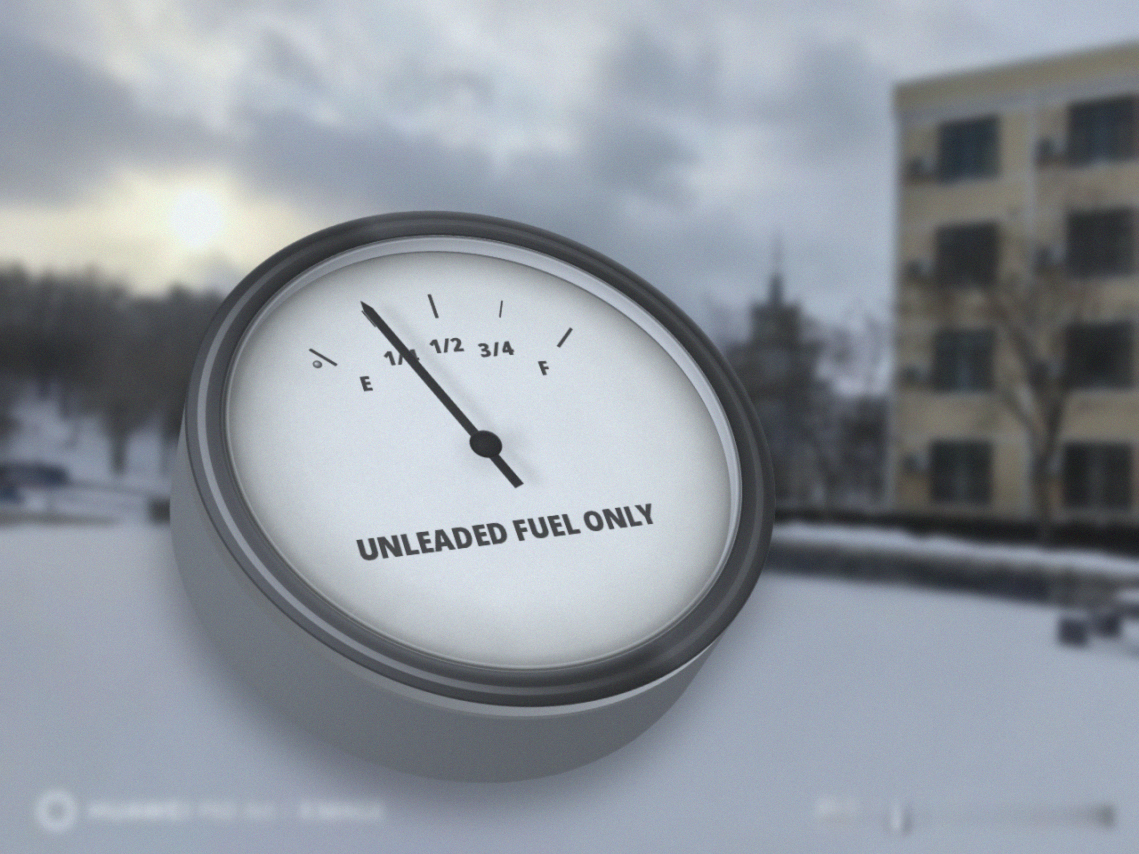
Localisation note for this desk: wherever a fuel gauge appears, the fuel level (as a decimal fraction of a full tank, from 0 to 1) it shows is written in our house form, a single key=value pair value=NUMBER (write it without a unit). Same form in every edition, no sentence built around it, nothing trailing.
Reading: value=0.25
